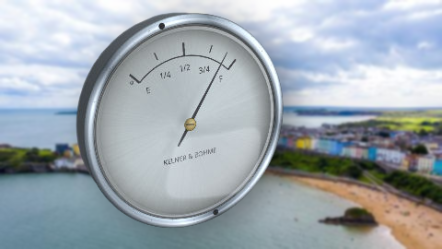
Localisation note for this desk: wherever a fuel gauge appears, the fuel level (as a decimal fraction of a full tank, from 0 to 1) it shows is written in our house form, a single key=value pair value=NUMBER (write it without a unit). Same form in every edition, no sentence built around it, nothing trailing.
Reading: value=0.875
